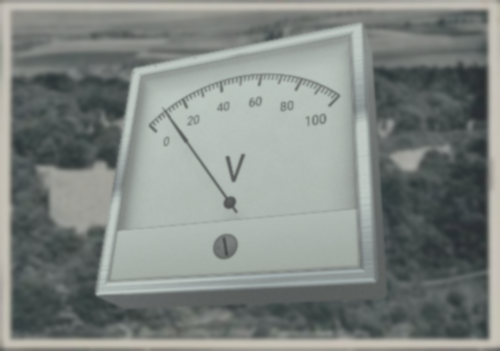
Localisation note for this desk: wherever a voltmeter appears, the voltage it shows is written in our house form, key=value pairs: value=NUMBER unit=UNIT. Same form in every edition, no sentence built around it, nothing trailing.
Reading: value=10 unit=V
